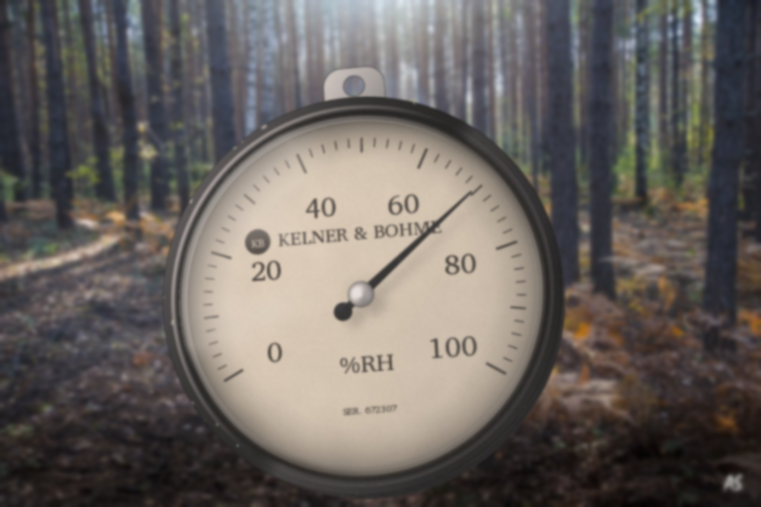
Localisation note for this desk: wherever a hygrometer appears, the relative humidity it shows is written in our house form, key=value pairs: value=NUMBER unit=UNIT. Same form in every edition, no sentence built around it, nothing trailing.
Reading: value=70 unit=%
